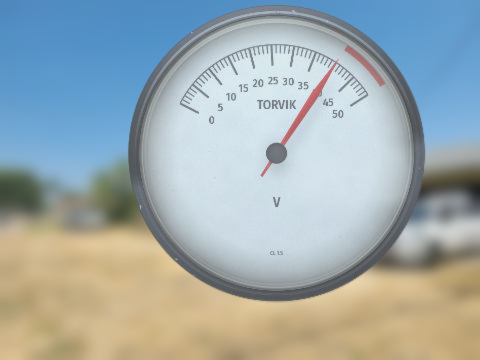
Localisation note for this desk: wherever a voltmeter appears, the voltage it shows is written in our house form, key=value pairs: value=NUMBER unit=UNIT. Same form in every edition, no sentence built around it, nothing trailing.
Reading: value=40 unit=V
